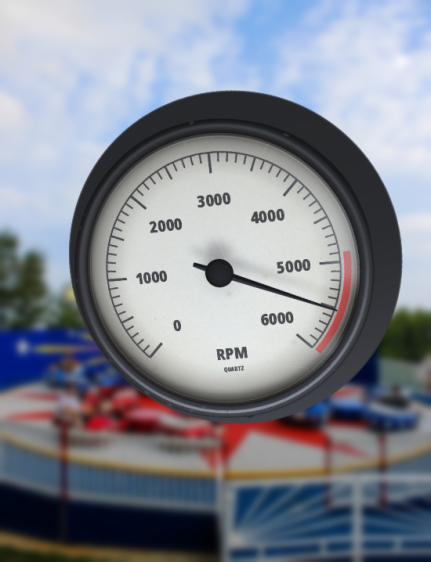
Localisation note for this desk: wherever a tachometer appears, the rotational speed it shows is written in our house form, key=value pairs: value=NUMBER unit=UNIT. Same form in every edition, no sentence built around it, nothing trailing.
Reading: value=5500 unit=rpm
